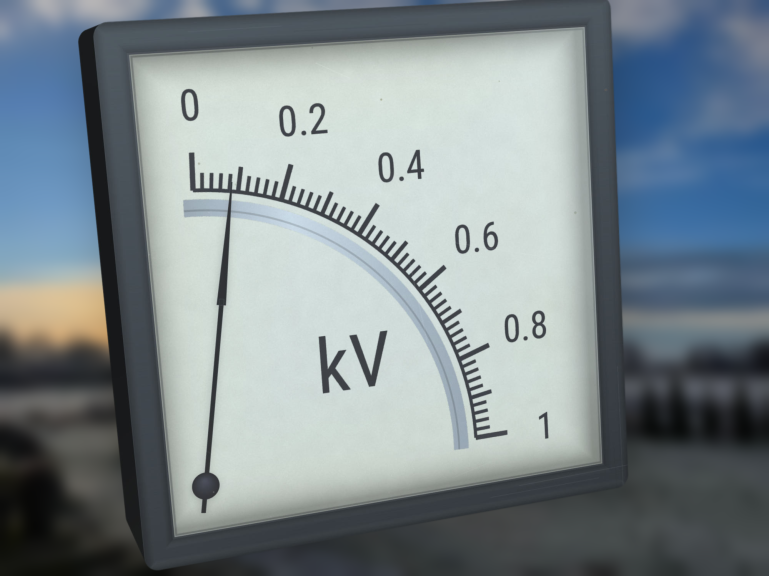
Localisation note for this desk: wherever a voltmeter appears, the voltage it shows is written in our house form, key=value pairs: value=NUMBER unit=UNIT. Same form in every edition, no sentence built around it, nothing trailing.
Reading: value=0.08 unit=kV
